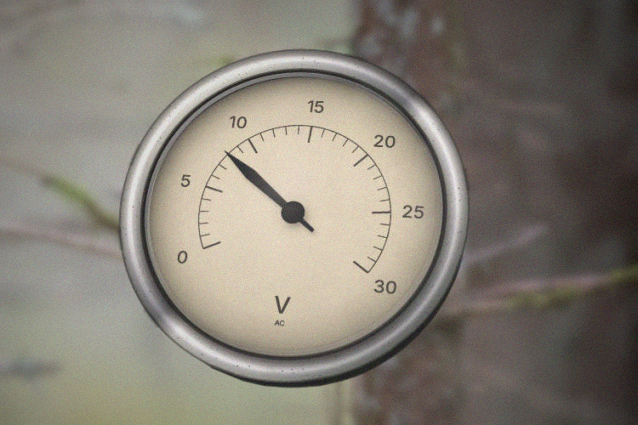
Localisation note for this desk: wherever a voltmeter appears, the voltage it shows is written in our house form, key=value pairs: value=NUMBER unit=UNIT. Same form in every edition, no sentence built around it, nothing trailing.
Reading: value=8 unit=V
